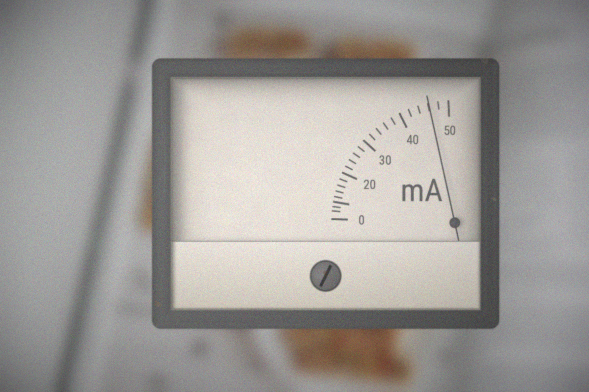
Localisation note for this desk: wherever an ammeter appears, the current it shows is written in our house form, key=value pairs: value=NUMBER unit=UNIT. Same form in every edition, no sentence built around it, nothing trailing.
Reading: value=46 unit=mA
